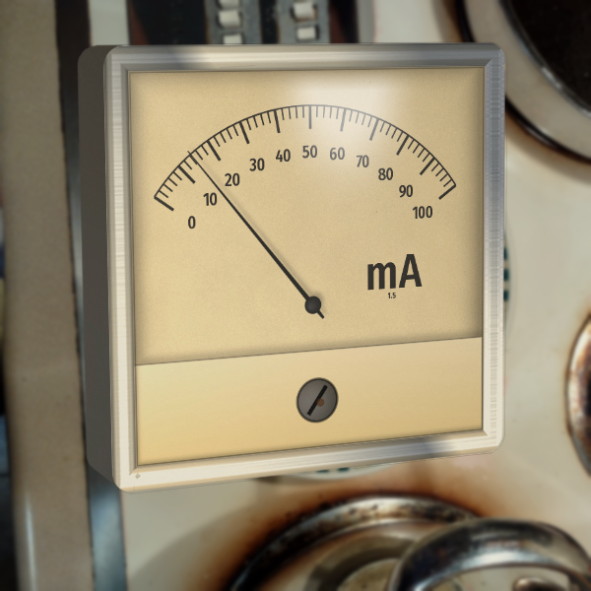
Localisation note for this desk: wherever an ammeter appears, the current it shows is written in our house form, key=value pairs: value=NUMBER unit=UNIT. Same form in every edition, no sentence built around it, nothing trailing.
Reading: value=14 unit=mA
